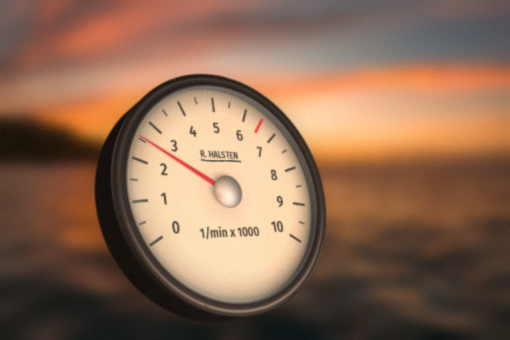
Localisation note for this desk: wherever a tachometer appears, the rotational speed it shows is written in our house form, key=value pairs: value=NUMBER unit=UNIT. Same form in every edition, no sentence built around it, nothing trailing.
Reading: value=2500 unit=rpm
